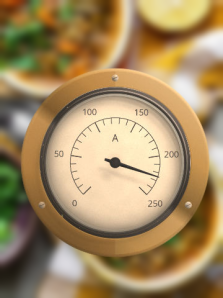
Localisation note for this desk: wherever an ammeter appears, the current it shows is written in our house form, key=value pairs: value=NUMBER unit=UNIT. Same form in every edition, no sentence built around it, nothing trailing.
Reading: value=225 unit=A
